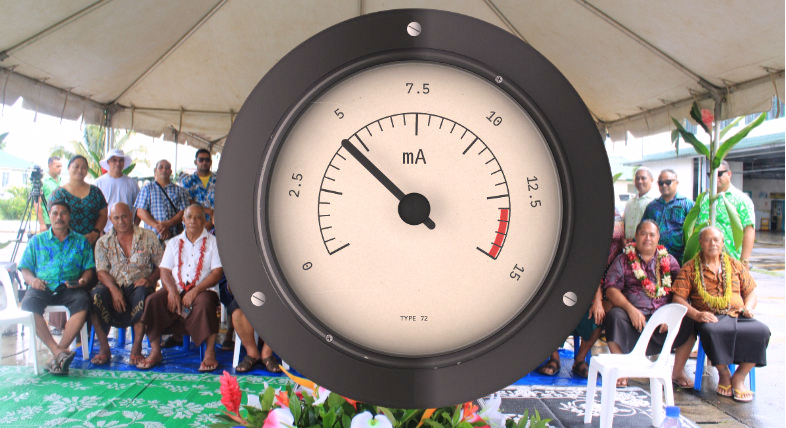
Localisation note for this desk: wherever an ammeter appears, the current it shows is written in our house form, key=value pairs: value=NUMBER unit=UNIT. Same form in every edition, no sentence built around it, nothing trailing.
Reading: value=4.5 unit=mA
